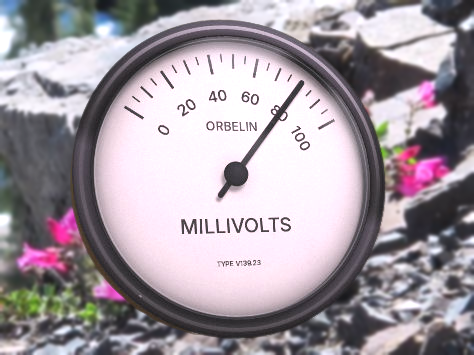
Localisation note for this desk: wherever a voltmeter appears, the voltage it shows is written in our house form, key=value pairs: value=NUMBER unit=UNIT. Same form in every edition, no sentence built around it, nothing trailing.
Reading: value=80 unit=mV
